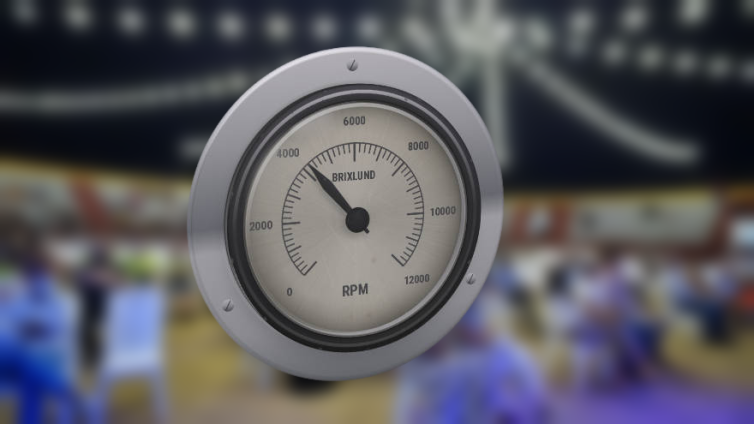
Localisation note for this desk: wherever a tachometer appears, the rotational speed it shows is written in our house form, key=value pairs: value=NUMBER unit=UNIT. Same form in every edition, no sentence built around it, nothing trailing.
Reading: value=4200 unit=rpm
